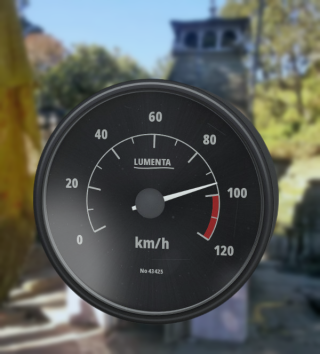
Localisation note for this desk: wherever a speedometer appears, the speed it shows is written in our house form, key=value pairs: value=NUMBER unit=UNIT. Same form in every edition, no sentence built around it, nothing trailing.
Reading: value=95 unit=km/h
